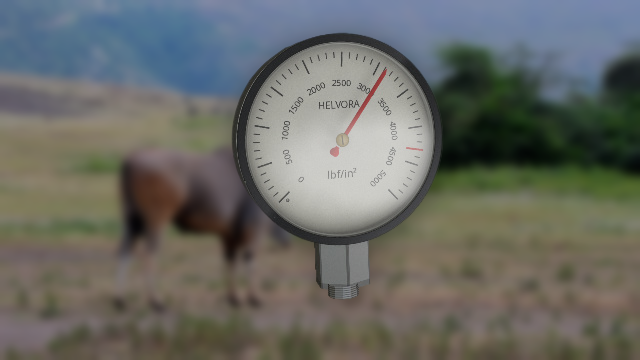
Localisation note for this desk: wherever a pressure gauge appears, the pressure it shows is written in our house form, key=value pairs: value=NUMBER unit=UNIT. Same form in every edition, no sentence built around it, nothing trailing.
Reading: value=3100 unit=psi
